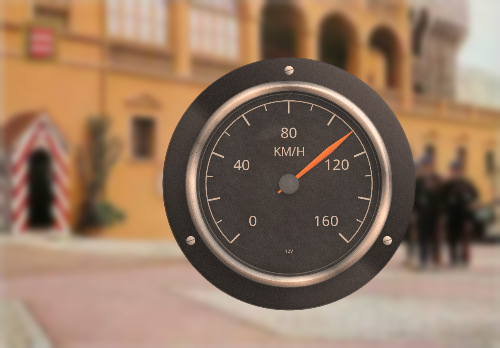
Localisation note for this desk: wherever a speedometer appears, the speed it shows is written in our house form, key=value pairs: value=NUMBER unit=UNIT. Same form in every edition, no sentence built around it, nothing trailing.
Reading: value=110 unit=km/h
